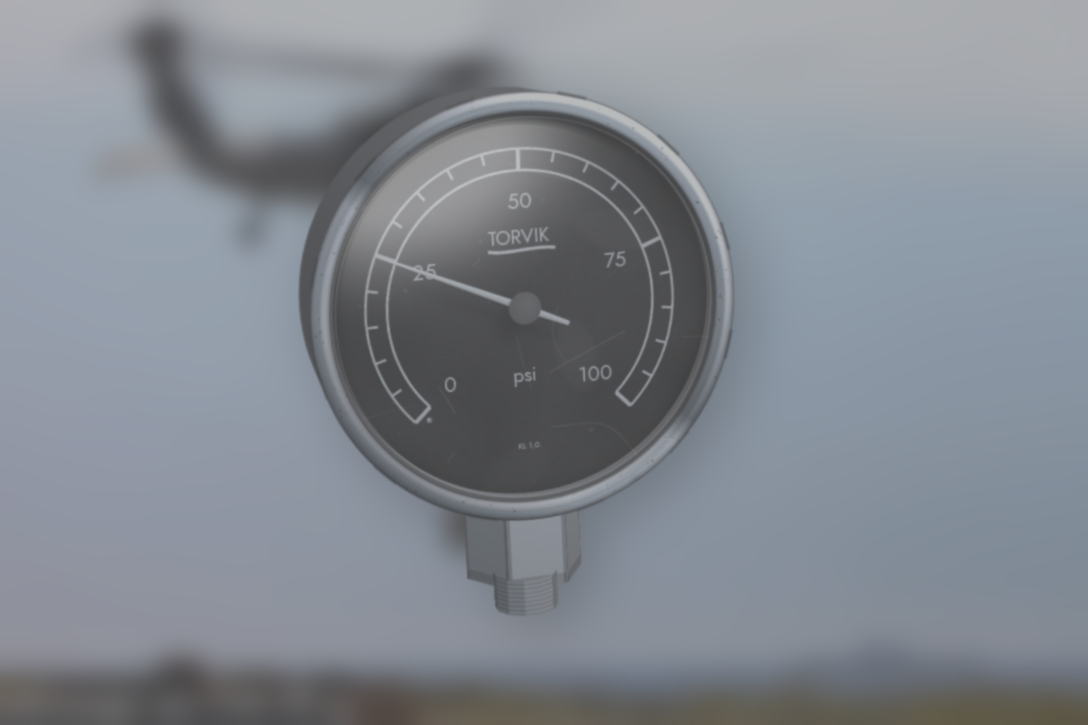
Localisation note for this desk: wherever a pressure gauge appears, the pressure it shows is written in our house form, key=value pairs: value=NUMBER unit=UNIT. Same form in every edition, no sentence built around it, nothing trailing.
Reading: value=25 unit=psi
